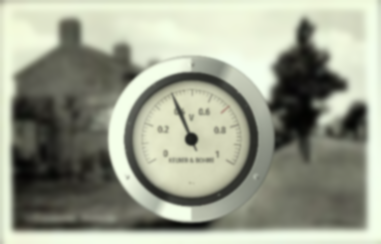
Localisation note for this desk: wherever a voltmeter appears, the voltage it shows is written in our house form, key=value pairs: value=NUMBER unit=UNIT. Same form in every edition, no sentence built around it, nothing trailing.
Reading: value=0.4 unit=V
